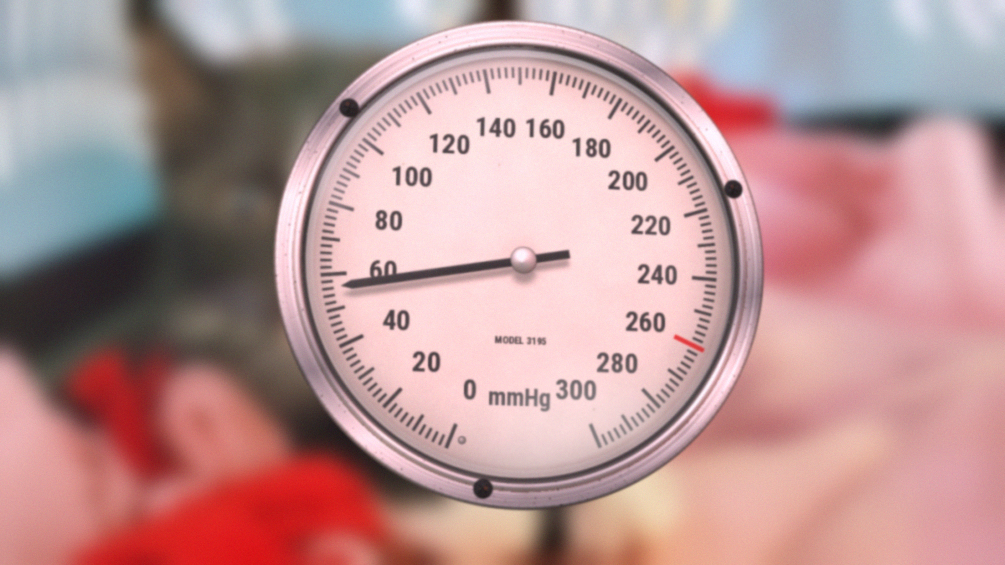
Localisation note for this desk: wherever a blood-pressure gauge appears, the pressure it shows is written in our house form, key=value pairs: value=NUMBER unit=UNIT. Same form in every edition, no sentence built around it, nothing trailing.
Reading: value=56 unit=mmHg
